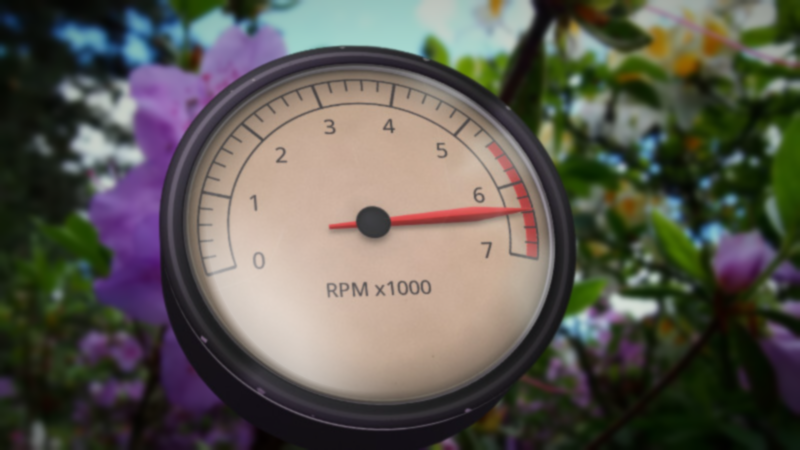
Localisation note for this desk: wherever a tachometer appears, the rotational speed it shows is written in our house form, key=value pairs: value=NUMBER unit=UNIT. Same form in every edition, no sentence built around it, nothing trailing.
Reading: value=6400 unit=rpm
